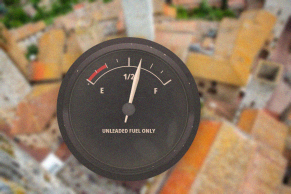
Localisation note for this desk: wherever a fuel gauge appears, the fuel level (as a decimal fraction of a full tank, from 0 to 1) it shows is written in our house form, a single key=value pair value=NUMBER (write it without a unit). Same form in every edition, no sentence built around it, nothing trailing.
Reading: value=0.625
